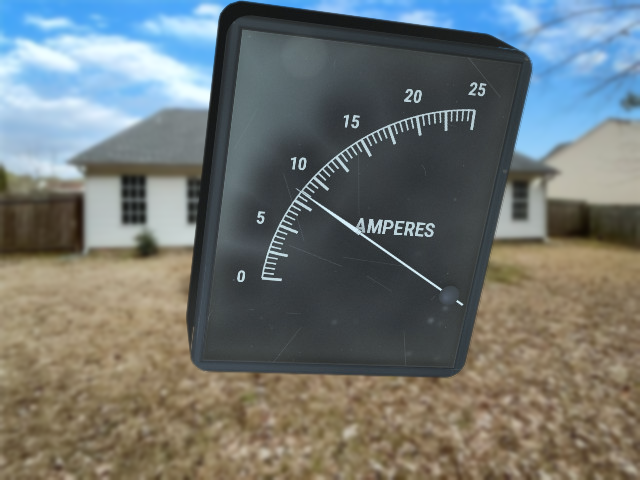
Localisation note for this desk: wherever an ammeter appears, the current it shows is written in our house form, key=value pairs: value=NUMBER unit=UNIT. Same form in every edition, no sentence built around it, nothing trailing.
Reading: value=8.5 unit=A
